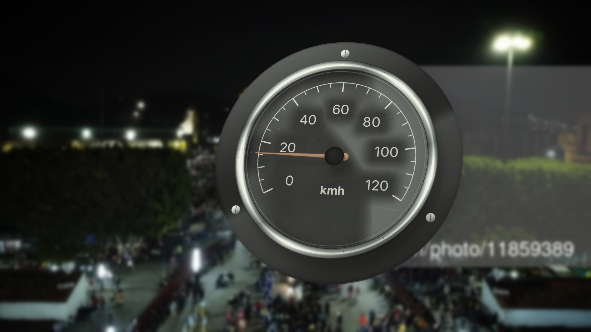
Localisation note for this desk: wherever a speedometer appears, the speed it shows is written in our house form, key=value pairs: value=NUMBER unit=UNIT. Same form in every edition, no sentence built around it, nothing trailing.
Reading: value=15 unit=km/h
